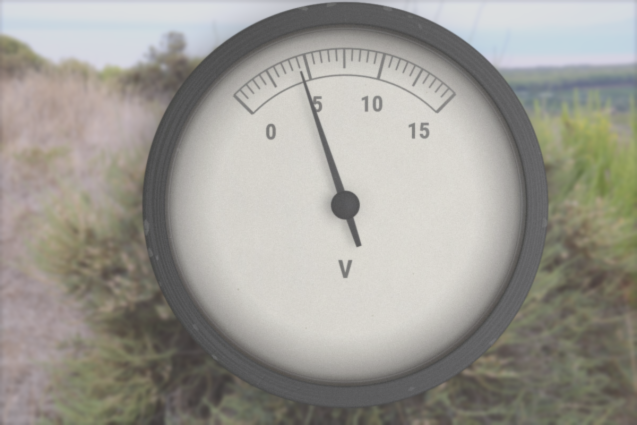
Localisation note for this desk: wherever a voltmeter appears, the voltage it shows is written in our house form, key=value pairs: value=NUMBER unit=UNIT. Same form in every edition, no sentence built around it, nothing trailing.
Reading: value=4.5 unit=V
